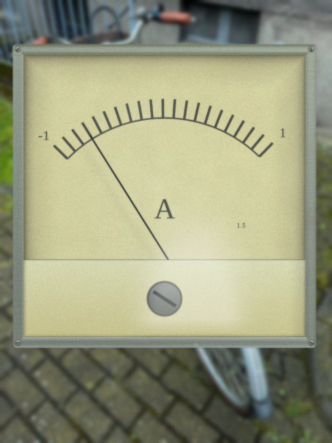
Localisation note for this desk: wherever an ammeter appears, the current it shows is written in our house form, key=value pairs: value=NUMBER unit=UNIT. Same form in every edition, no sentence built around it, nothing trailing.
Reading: value=-0.7 unit=A
